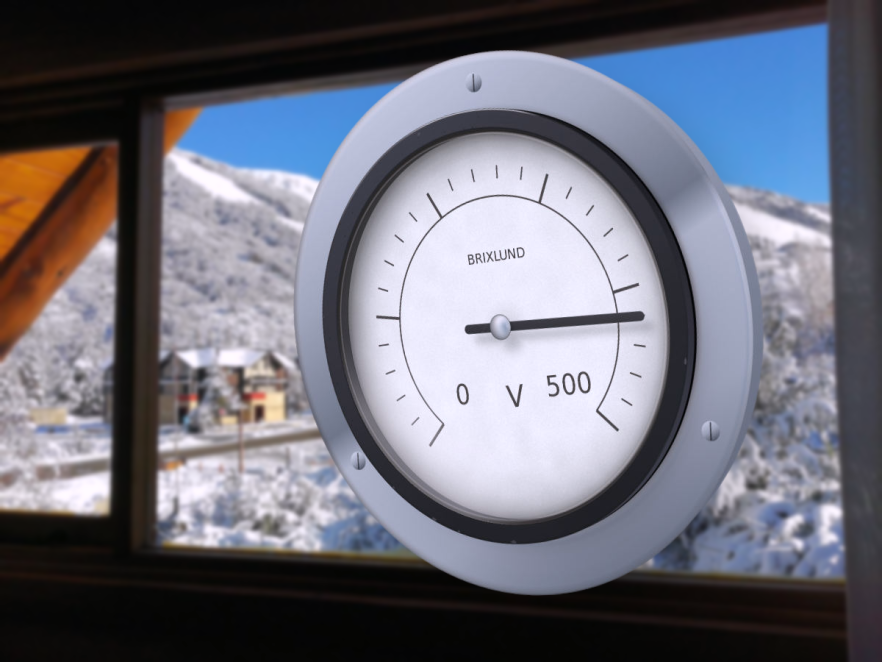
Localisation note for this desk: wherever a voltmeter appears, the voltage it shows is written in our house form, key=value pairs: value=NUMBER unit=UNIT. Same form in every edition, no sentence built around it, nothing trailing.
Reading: value=420 unit=V
